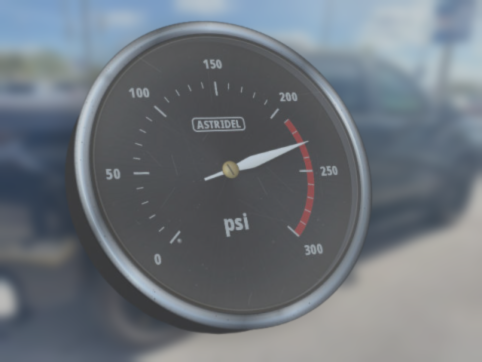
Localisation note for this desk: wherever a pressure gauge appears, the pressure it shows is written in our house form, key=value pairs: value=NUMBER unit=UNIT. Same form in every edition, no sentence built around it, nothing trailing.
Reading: value=230 unit=psi
